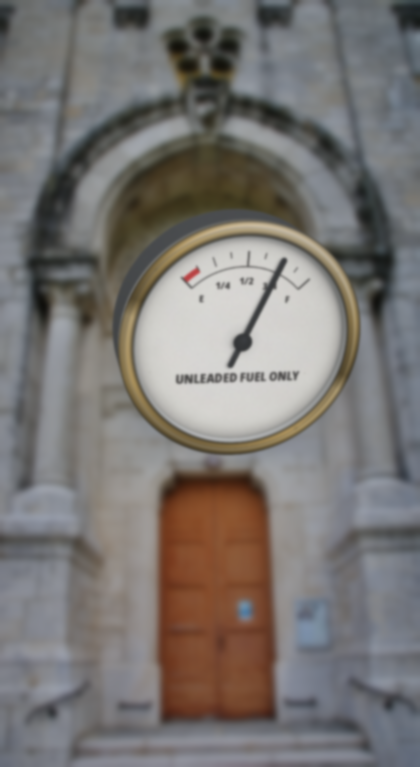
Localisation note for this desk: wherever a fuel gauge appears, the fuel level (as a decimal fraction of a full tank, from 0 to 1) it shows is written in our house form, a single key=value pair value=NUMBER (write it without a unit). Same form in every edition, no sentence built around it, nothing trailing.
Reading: value=0.75
